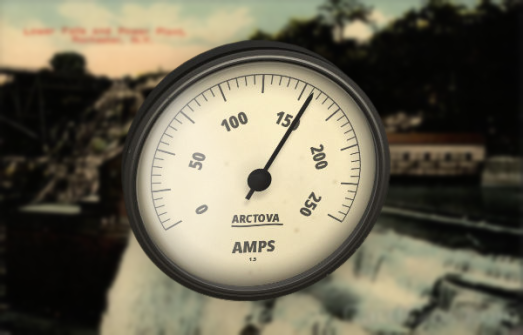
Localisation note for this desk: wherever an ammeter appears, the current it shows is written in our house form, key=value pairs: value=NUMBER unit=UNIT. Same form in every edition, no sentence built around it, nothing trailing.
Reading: value=155 unit=A
